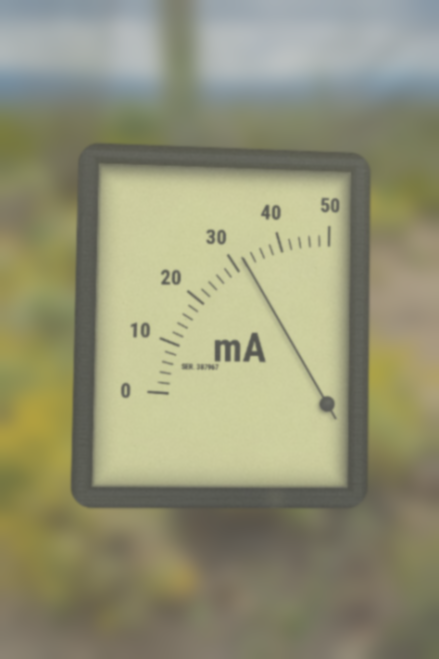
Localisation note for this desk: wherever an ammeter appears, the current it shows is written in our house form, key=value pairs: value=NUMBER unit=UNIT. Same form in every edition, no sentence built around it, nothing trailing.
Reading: value=32 unit=mA
